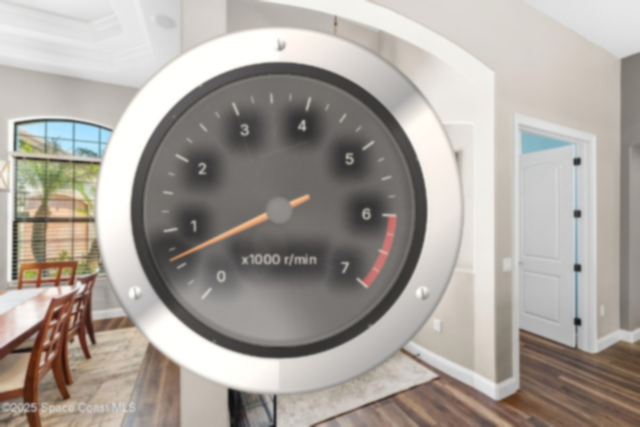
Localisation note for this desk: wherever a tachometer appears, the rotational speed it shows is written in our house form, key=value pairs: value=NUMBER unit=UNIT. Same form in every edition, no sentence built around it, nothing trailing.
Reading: value=625 unit=rpm
